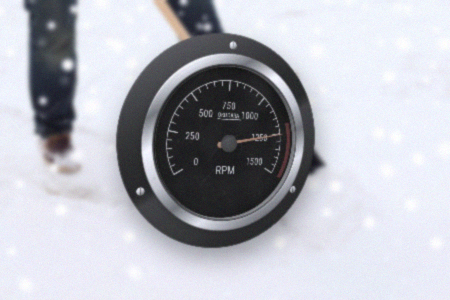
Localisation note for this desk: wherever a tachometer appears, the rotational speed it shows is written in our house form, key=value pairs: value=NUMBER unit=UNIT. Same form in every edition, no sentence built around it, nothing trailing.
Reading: value=1250 unit=rpm
